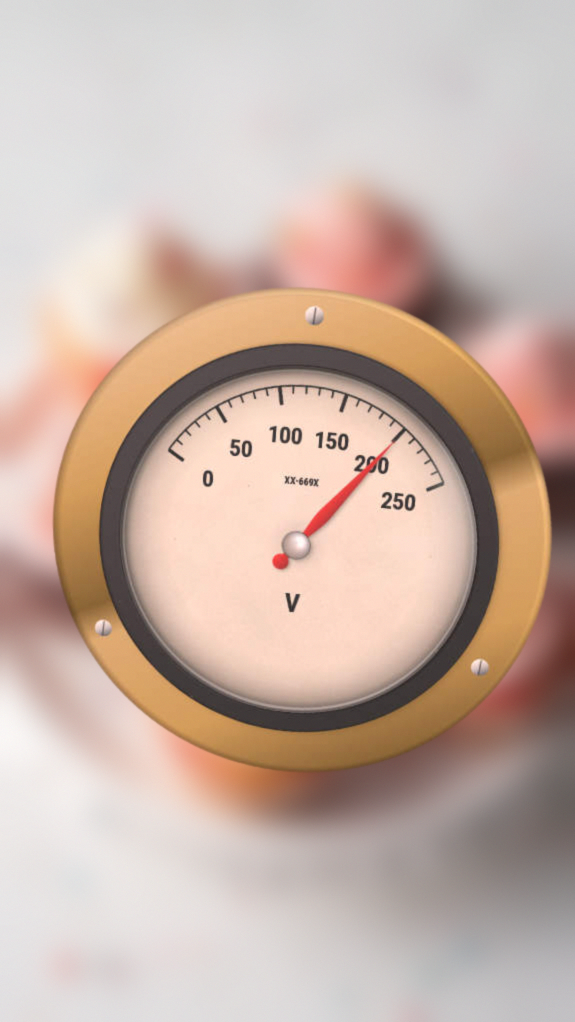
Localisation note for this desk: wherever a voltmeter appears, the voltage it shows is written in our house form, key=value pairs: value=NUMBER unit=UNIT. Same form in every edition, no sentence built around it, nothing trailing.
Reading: value=200 unit=V
